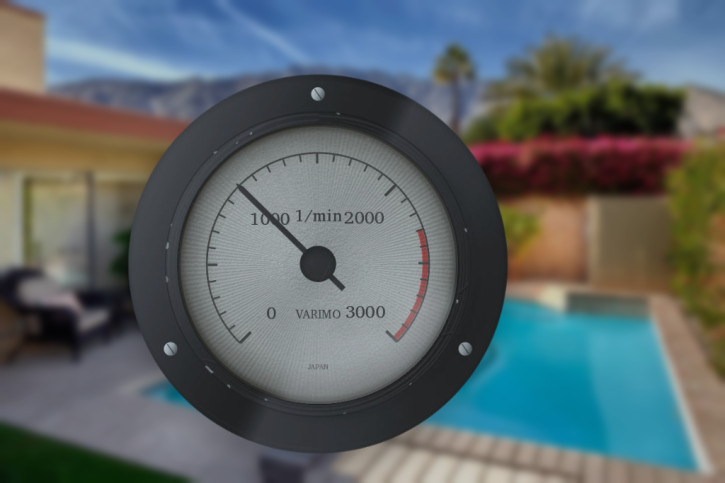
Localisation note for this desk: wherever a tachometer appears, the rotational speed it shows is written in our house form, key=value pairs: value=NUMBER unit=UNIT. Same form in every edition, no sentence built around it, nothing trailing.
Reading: value=1000 unit=rpm
